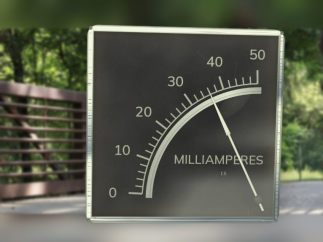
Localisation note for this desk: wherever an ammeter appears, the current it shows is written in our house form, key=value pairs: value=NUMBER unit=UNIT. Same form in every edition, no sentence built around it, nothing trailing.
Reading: value=36 unit=mA
